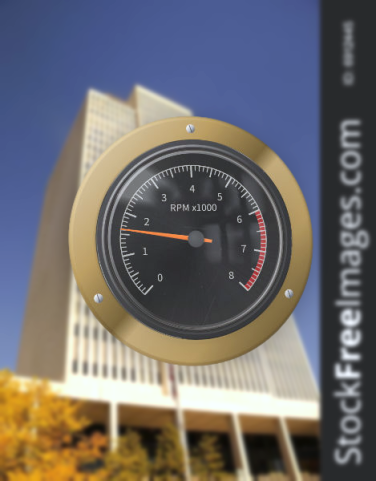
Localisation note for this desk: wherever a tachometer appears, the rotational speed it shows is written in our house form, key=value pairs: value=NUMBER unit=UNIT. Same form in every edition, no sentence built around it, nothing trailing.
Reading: value=1600 unit=rpm
